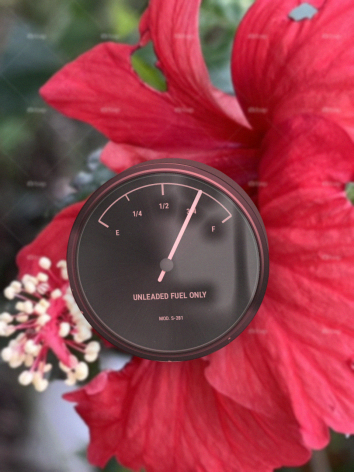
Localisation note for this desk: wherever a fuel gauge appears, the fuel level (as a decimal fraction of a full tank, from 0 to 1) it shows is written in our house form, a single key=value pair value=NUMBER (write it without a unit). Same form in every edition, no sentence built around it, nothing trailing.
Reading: value=0.75
